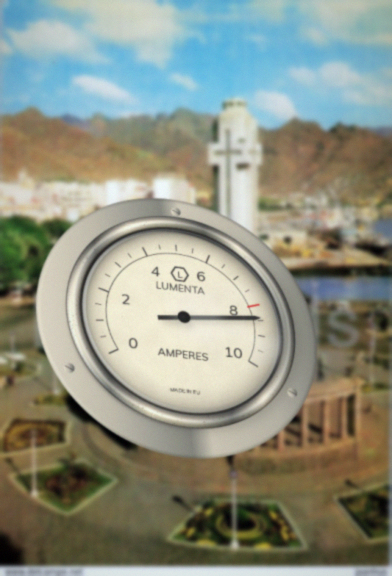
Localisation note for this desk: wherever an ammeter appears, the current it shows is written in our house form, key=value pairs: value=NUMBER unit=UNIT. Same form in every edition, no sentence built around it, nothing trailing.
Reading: value=8.5 unit=A
